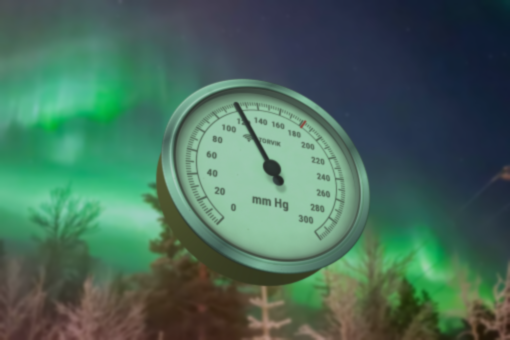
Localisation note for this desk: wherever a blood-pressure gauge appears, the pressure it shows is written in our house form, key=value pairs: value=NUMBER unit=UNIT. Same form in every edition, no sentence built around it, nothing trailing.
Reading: value=120 unit=mmHg
